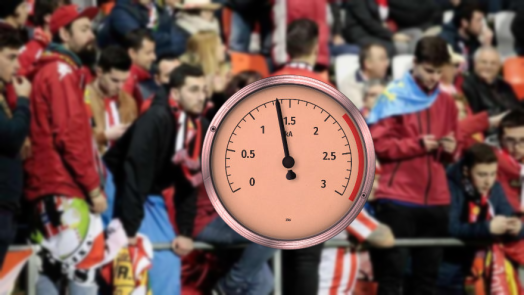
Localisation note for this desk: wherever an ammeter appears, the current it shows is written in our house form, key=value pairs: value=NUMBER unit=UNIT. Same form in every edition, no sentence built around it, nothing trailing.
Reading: value=1.35 unit=kA
